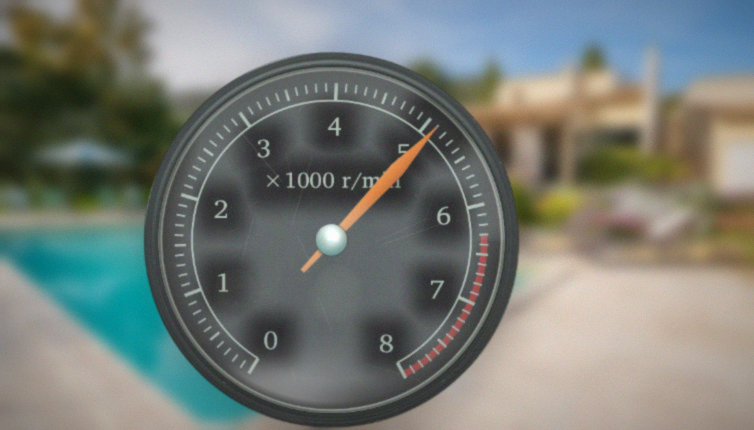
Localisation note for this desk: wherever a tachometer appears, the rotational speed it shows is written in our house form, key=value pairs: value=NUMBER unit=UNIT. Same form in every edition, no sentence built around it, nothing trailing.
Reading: value=5100 unit=rpm
